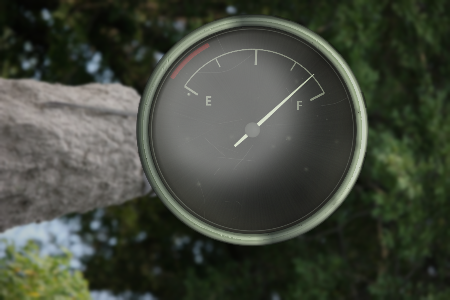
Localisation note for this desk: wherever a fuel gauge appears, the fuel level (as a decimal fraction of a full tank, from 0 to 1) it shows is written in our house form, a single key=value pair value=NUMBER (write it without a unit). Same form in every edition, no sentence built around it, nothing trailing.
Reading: value=0.875
